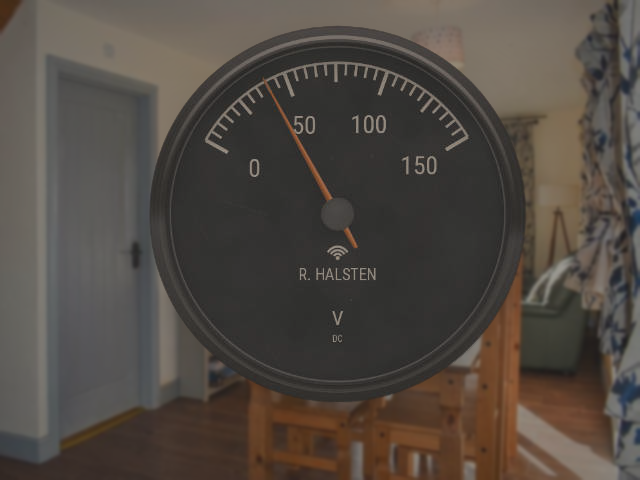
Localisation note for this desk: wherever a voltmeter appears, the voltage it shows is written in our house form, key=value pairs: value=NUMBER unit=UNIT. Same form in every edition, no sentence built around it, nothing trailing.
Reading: value=40 unit=V
